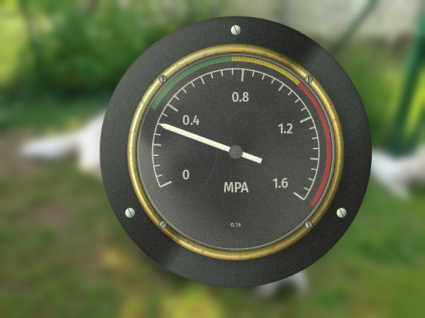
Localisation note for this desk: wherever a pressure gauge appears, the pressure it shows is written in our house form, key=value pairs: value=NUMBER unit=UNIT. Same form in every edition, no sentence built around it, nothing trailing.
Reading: value=0.3 unit=MPa
